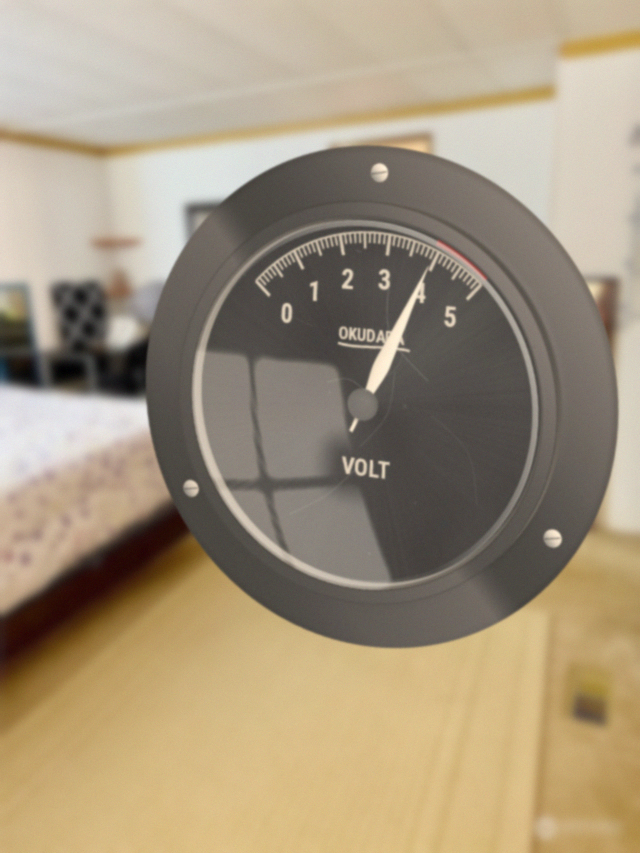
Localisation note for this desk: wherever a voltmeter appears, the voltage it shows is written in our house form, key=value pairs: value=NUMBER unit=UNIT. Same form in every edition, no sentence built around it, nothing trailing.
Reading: value=4 unit=V
